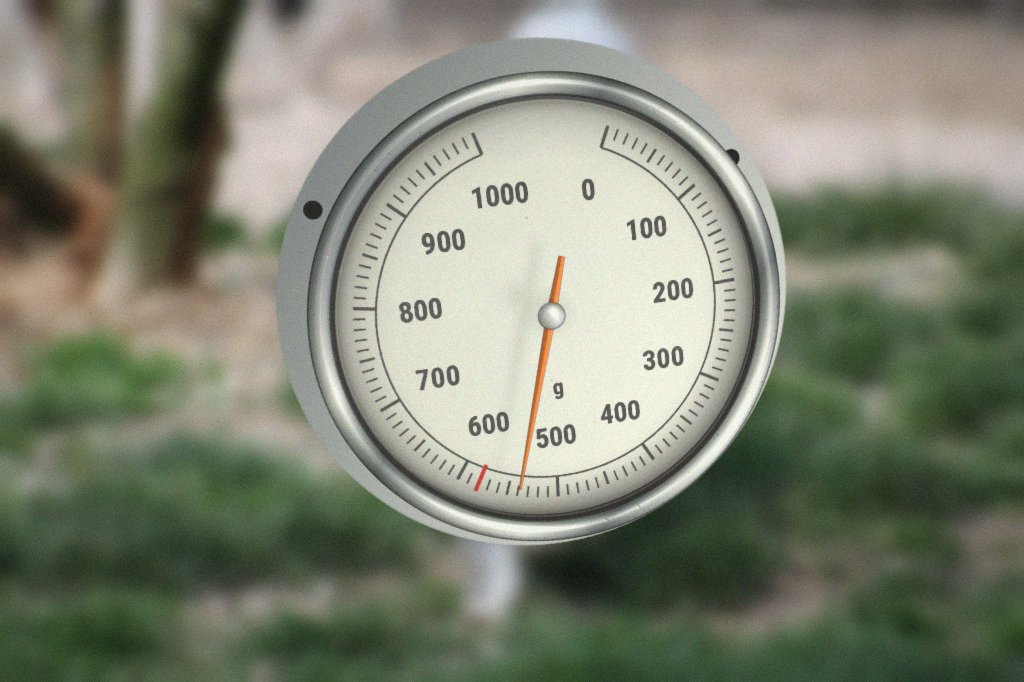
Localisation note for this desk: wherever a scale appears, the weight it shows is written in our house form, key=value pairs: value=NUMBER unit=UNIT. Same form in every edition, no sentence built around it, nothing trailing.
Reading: value=540 unit=g
